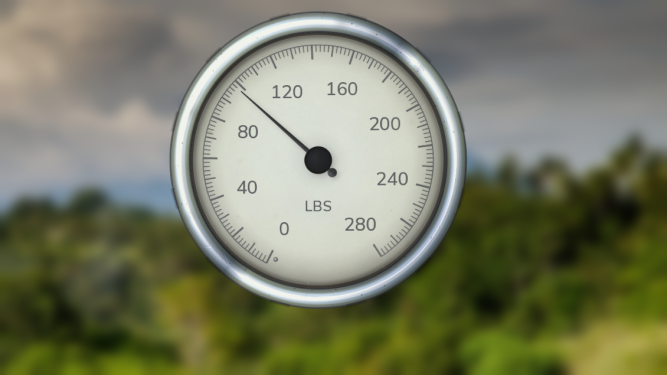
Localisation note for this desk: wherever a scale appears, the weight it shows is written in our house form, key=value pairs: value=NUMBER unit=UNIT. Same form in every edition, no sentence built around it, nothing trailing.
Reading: value=98 unit=lb
